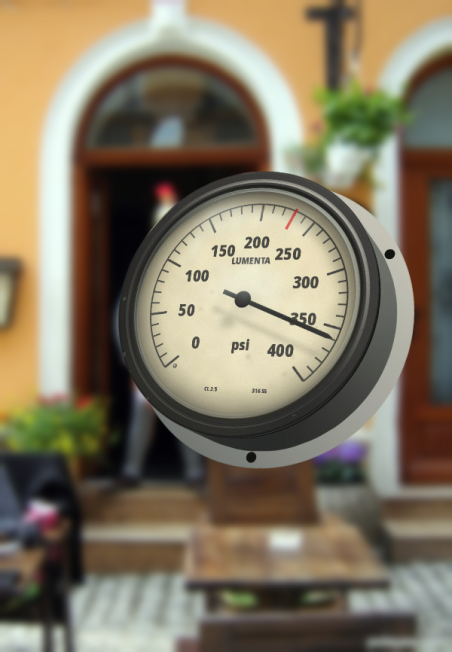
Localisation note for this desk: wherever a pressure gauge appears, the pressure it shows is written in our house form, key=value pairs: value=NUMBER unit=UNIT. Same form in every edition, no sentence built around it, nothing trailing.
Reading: value=360 unit=psi
